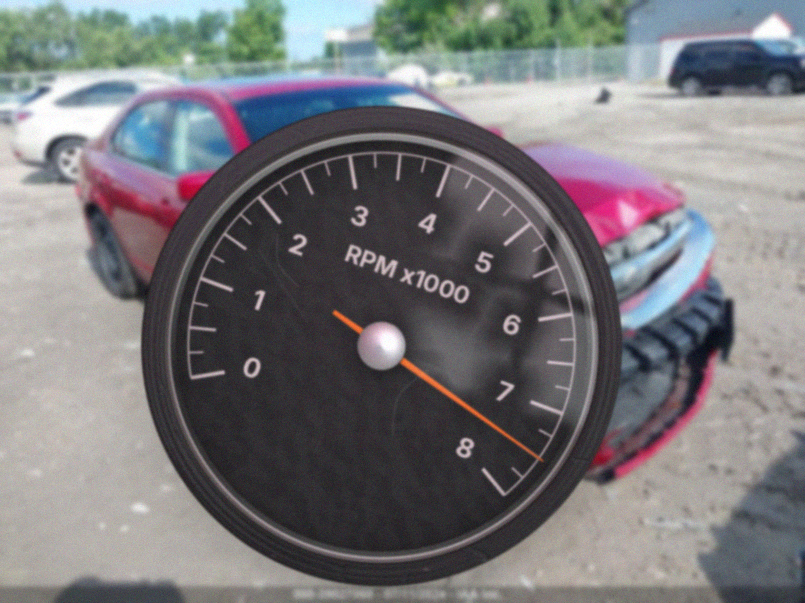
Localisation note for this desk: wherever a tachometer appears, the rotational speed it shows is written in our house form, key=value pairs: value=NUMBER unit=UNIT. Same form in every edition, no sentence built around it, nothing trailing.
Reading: value=7500 unit=rpm
